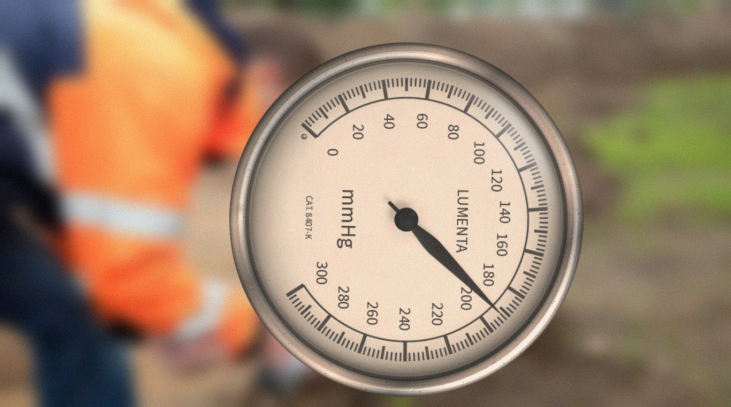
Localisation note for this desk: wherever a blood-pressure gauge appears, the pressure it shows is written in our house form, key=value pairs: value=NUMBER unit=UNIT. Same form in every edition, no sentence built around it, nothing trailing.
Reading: value=192 unit=mmHg
